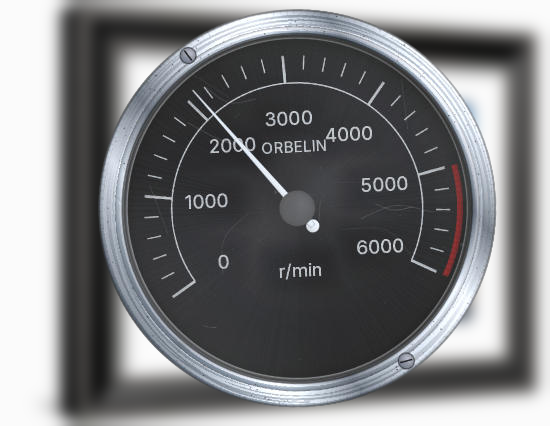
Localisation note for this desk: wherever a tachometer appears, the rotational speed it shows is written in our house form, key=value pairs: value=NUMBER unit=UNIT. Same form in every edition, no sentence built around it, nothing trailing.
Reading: value=2100 unit=rpm
